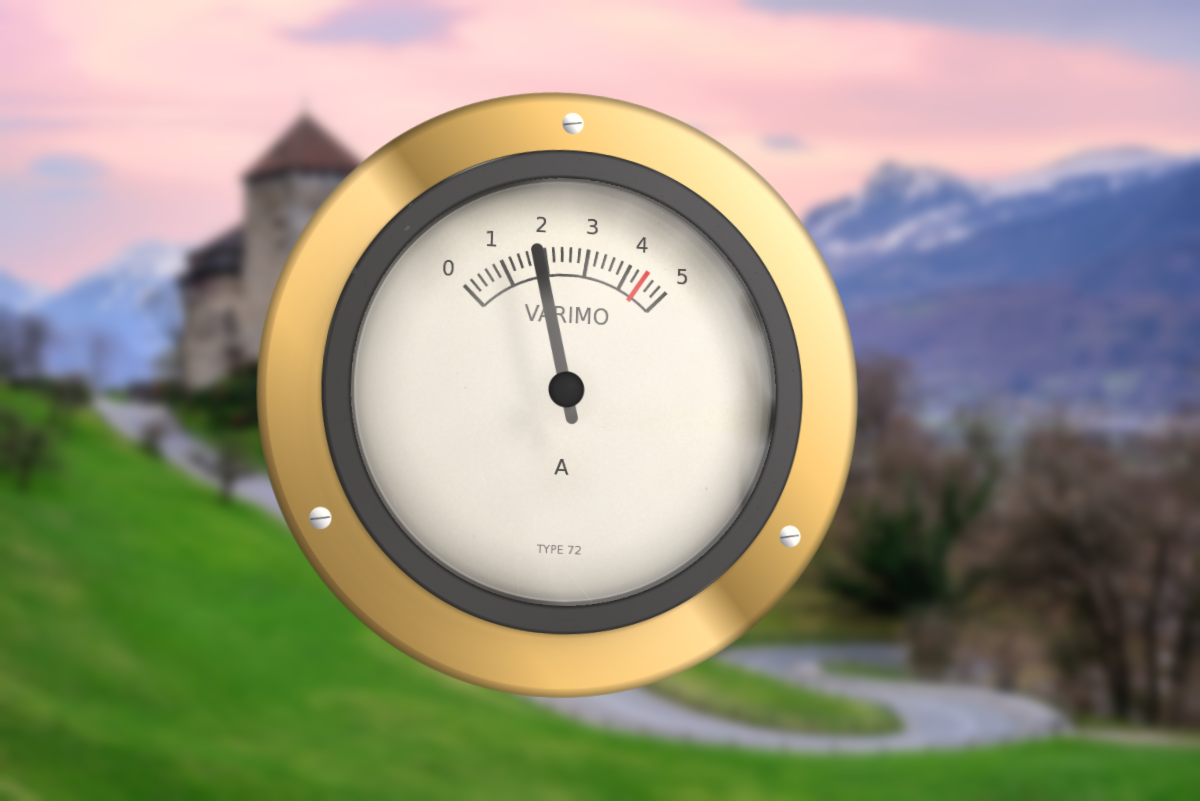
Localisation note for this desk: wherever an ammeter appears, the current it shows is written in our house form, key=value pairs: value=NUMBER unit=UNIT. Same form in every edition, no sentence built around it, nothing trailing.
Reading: value=1.8 unit=A
